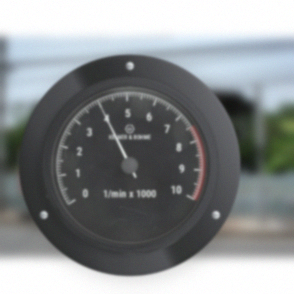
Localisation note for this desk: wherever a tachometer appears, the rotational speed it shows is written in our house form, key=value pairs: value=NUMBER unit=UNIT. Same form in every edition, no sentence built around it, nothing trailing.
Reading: value=4000 unit=rpm
